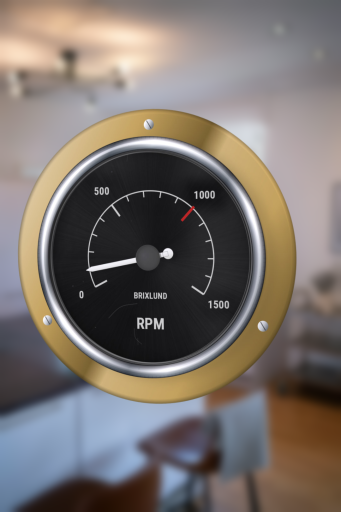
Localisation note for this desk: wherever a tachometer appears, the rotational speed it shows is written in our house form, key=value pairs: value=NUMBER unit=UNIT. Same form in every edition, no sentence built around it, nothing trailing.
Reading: value=100 unit=rpm
